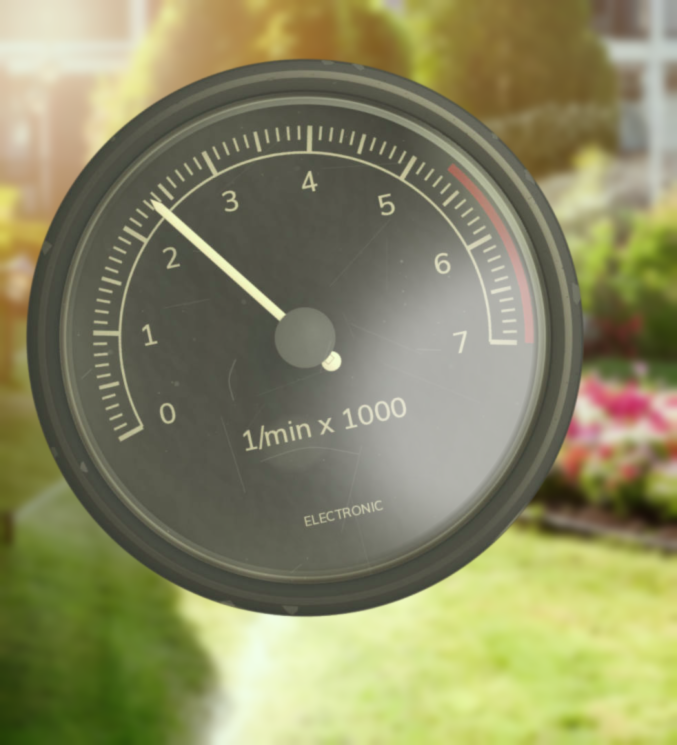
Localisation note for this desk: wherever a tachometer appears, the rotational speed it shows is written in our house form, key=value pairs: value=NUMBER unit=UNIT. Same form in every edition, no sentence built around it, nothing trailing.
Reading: value=2350 unit=rpm
